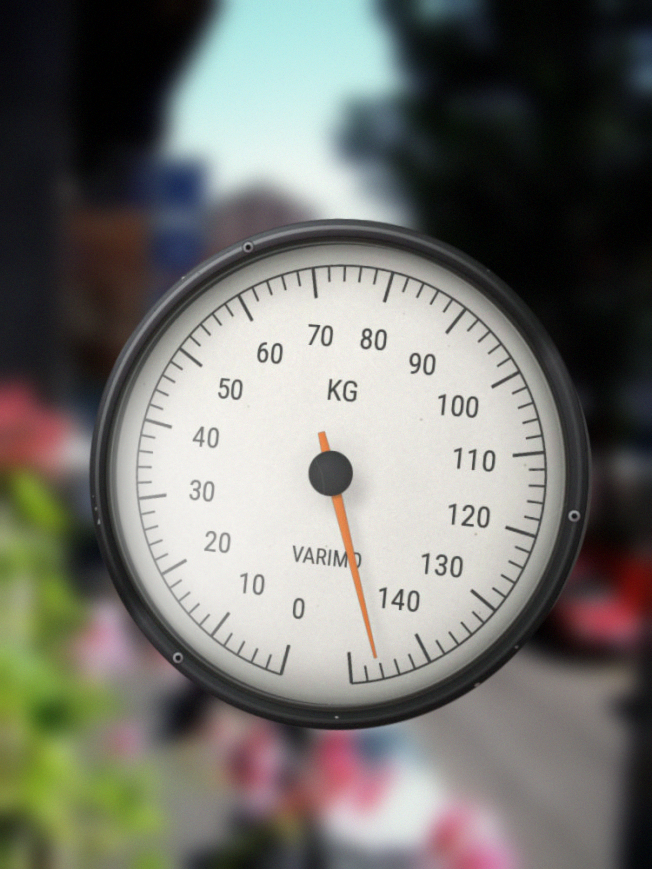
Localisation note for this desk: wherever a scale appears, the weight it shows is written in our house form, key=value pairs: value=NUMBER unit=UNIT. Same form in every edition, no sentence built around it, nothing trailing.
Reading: value=146 unit=kg
